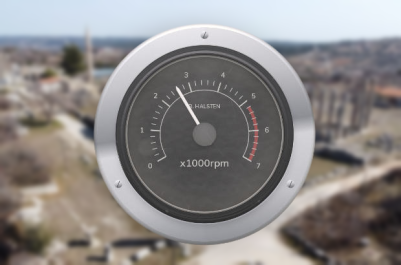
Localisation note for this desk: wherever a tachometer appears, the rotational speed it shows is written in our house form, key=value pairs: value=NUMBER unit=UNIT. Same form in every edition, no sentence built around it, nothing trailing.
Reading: value=2600 unit=rpm
